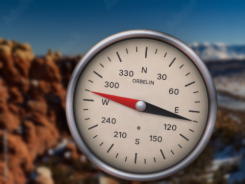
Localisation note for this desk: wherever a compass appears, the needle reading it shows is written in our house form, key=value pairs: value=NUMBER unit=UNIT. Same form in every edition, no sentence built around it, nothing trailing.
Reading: value=280 unit=°
